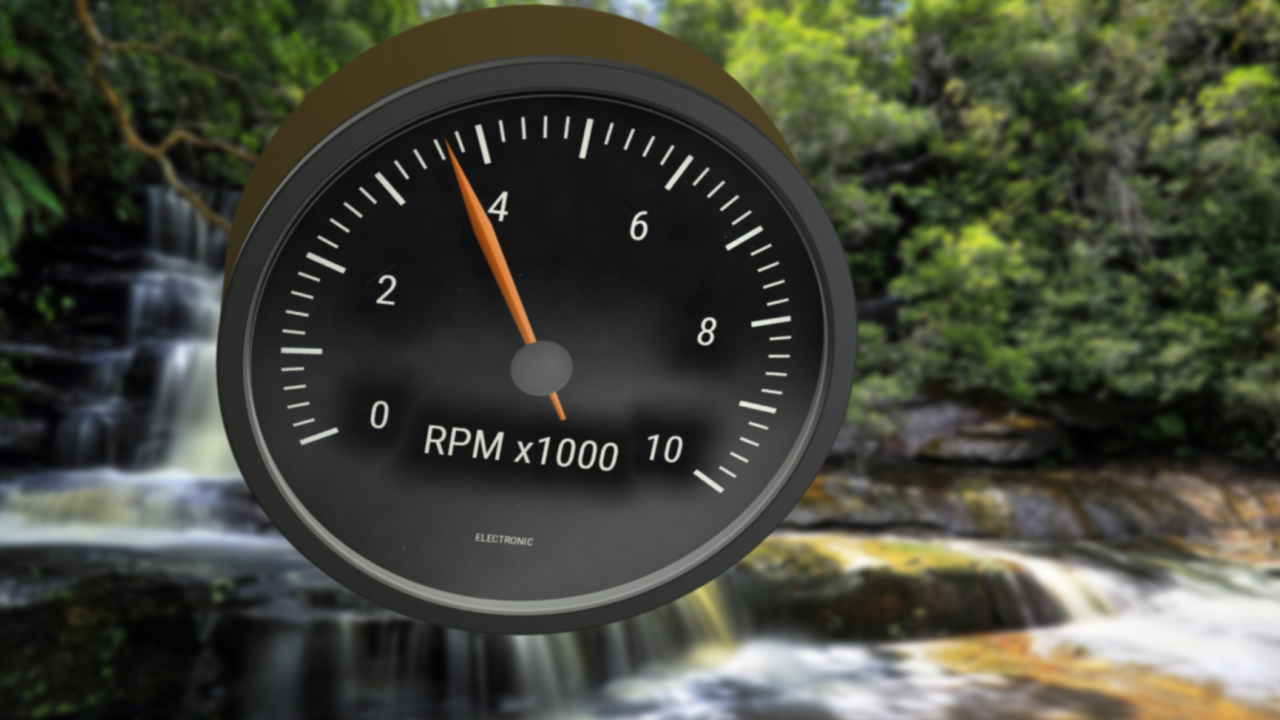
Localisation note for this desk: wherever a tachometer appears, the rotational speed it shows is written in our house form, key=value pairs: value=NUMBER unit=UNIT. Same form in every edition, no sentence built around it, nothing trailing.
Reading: value=3700 unit=rpm
